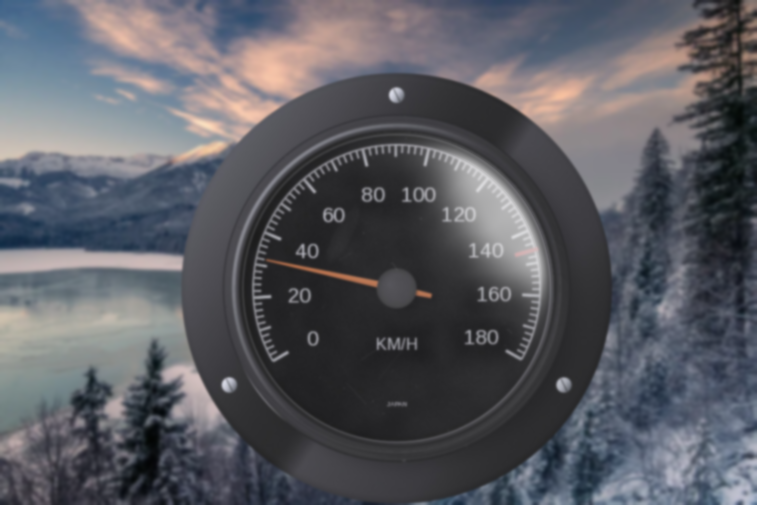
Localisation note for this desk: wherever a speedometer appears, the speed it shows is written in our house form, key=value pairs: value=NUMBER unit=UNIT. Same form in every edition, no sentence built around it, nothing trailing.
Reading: value=32 unit=km/h
